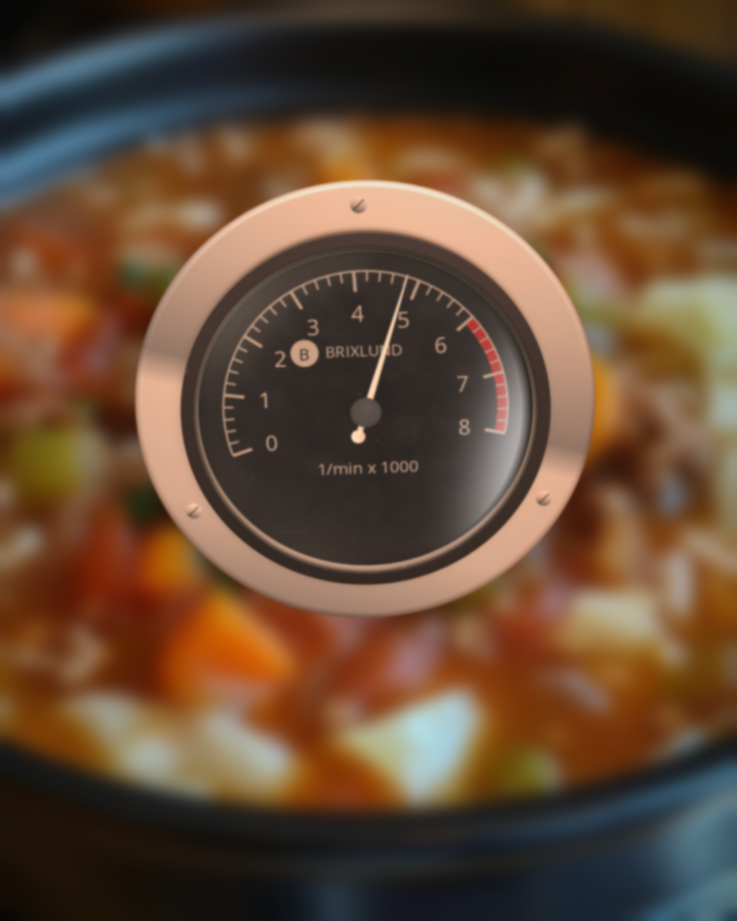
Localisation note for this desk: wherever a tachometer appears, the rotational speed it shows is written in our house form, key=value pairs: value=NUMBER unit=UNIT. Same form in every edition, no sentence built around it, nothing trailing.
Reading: value=4800 unit=rpm
